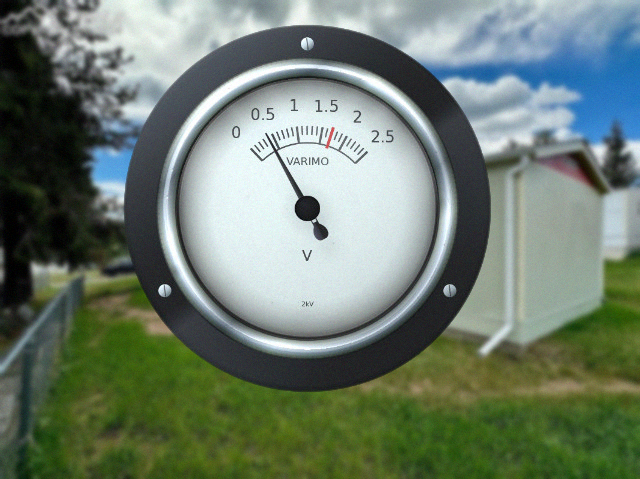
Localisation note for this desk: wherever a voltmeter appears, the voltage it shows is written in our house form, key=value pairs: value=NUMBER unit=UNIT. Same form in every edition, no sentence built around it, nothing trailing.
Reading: value=0.4 unit=V
